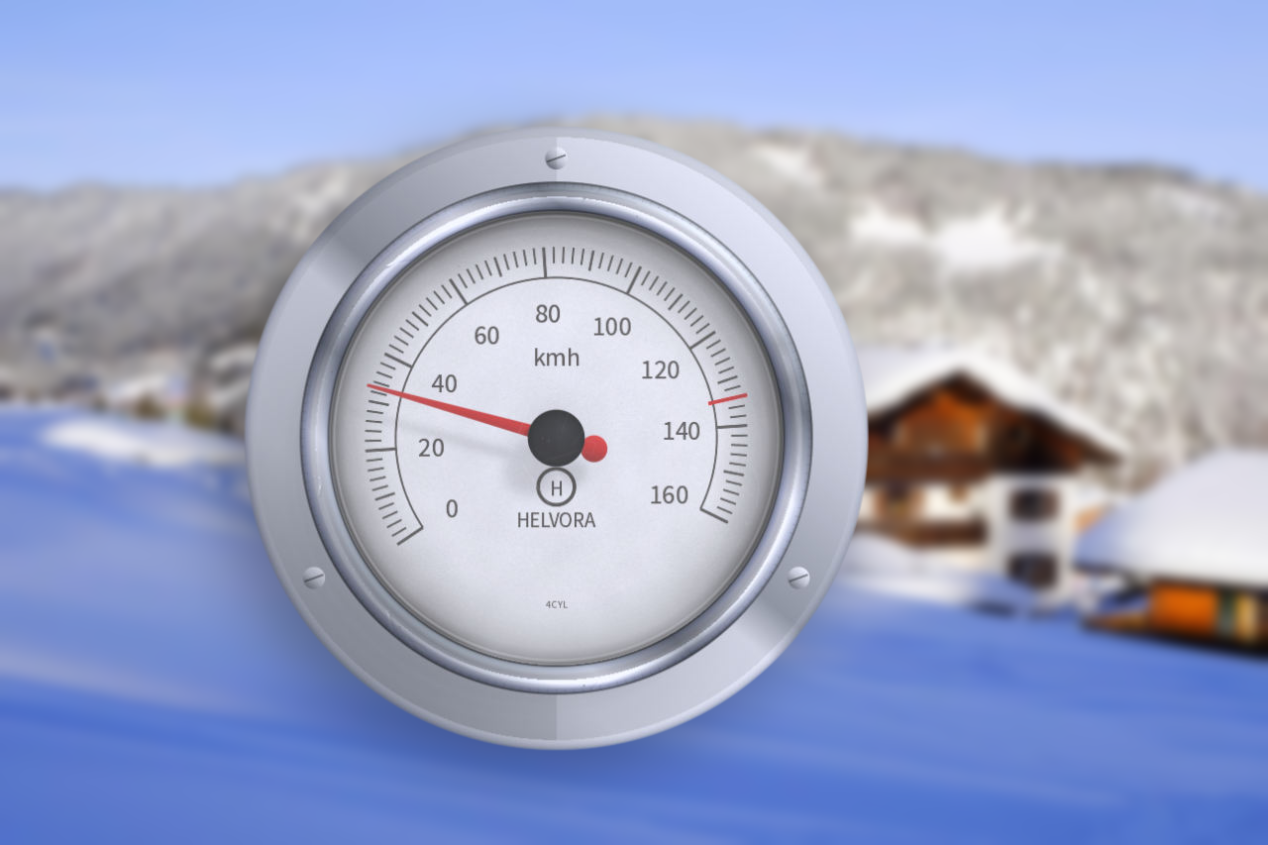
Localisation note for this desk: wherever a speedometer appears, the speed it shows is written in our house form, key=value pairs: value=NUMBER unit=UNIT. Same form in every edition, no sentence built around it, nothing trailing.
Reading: value=33 unit=km/h
